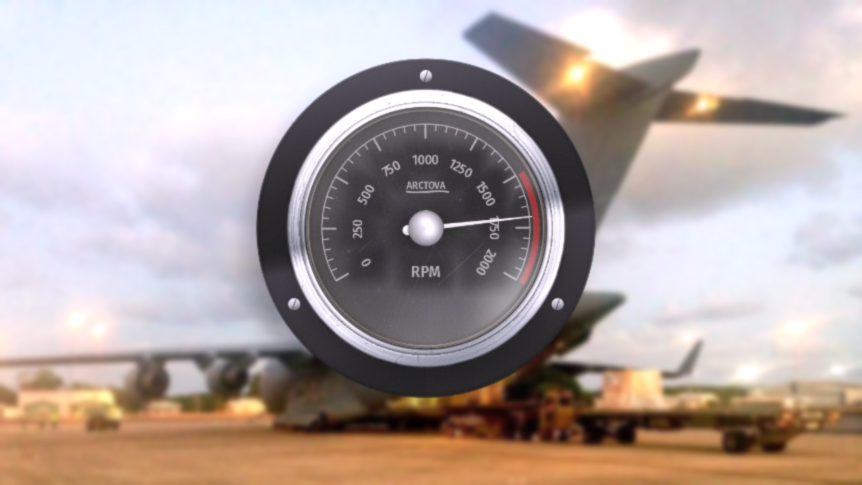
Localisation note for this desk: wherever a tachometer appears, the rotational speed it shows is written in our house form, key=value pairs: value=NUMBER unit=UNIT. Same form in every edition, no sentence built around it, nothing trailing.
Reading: value=1700 unit=rpm
